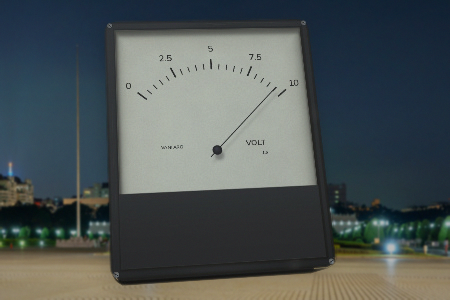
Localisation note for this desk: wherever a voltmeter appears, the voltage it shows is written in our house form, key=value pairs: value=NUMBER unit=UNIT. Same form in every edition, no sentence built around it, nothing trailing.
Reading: value=9.5 unit=V
